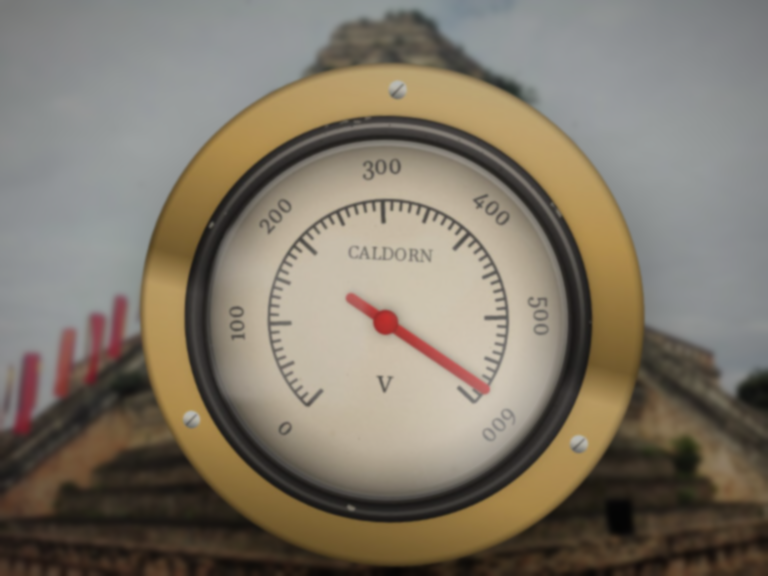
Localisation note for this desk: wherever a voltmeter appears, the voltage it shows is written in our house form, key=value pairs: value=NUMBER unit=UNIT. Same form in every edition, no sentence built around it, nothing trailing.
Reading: value=580 unit=V
